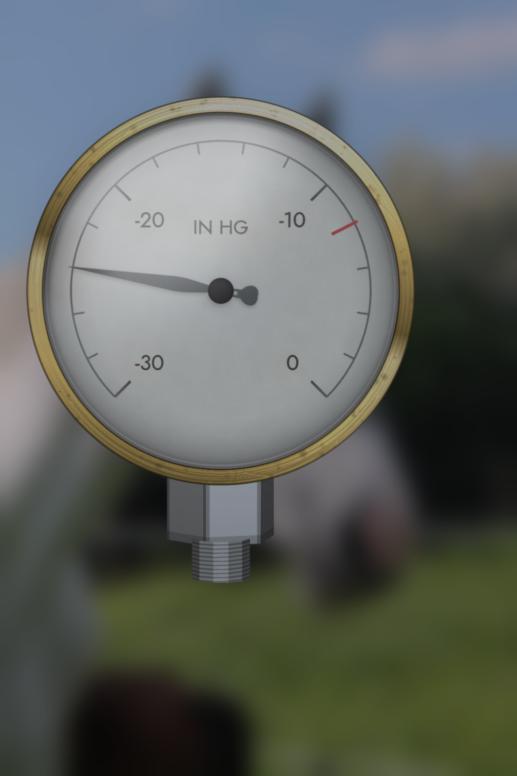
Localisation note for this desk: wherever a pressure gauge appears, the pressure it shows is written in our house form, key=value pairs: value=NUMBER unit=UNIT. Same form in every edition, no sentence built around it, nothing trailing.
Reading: value=-24 unit=inHg
